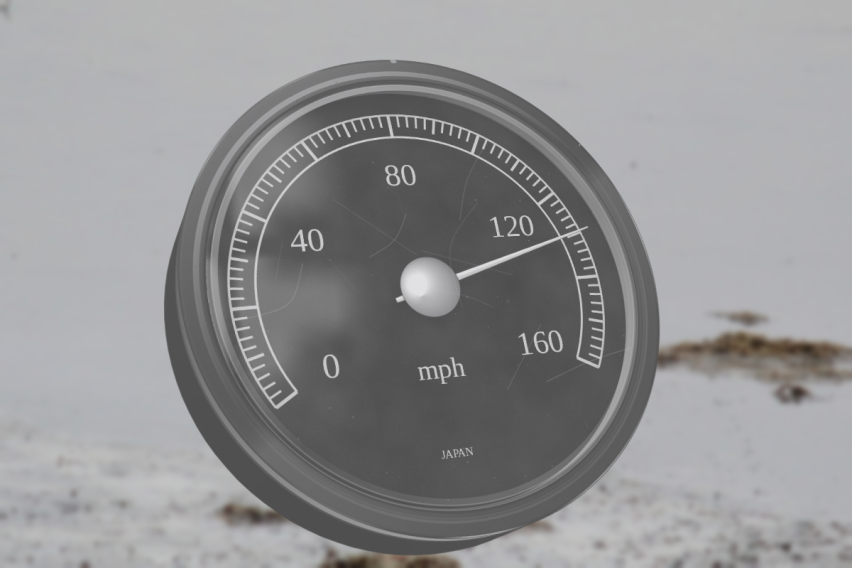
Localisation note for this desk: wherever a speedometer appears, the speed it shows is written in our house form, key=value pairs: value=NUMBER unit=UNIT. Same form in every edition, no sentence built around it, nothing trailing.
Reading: value=130 unit=mph
